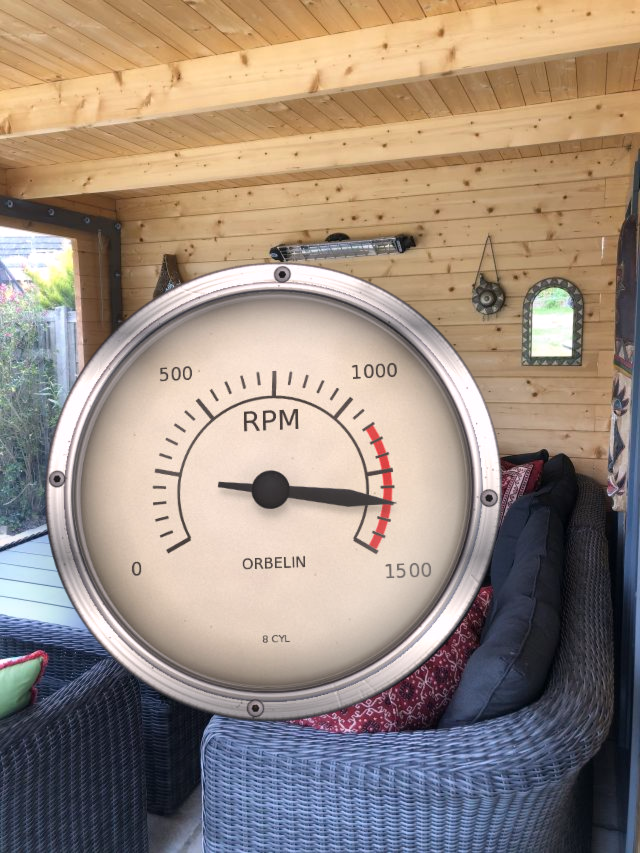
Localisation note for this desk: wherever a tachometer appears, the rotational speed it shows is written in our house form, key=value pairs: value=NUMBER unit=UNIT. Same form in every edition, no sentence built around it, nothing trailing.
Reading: value=1350 unit=rpm
